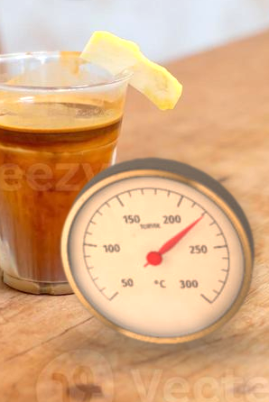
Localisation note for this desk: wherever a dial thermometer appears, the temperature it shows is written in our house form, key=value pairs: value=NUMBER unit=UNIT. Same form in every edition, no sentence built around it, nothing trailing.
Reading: value=220 unit=°C
